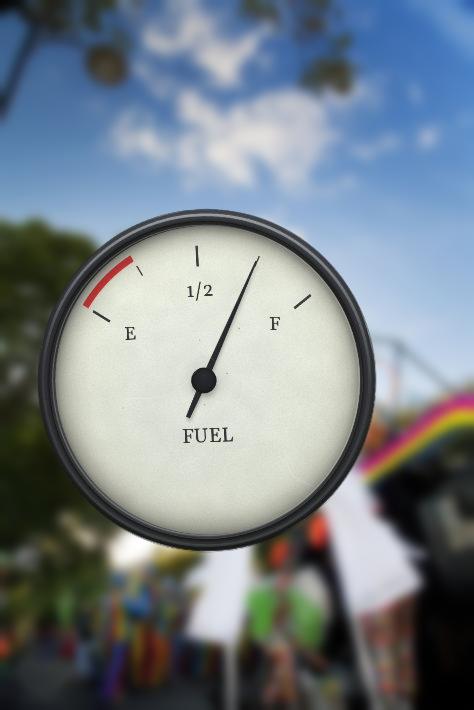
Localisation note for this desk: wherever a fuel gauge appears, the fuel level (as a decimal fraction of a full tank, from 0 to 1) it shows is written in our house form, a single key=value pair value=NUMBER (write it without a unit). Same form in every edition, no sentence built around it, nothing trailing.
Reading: value=0.75
